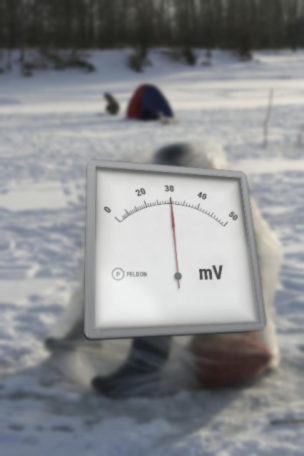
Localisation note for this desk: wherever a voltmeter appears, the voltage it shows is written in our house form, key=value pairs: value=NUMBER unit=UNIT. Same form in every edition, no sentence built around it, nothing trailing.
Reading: value=30 unit=mV
